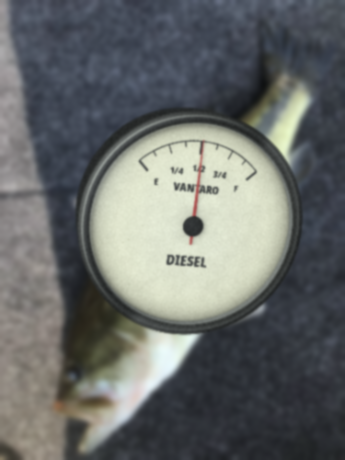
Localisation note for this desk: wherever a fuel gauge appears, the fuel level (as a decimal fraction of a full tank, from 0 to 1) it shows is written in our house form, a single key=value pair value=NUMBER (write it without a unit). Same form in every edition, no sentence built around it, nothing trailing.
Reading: value=0.5
